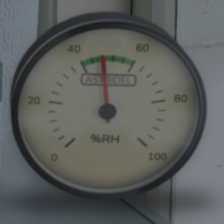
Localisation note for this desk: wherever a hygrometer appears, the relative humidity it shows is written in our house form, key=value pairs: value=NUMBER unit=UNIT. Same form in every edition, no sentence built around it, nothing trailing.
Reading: value=48 unit=%
